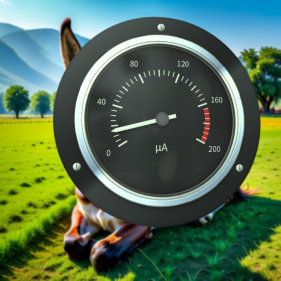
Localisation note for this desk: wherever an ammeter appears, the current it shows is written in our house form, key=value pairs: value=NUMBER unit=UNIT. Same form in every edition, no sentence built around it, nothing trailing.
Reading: value=15 unit=µA
